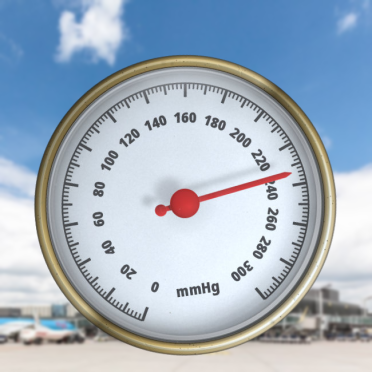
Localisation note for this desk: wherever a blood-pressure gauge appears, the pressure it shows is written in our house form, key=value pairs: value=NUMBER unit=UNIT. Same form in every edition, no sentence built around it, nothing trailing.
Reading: value=234 unit=mmHg
